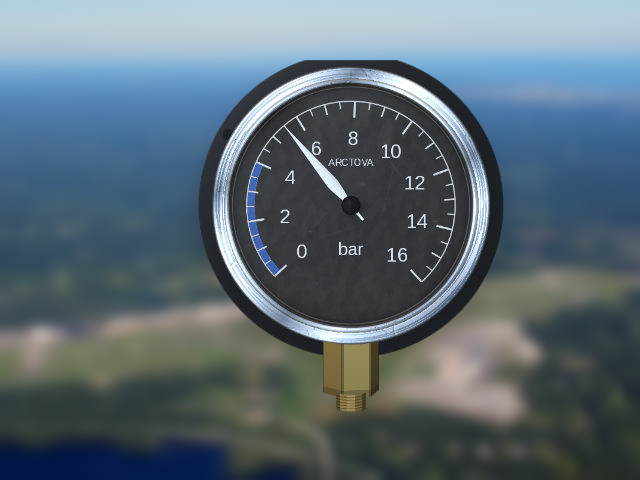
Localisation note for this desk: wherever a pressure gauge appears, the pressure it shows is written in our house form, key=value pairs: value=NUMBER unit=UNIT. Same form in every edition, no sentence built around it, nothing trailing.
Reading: value=5.5 unit=bar
